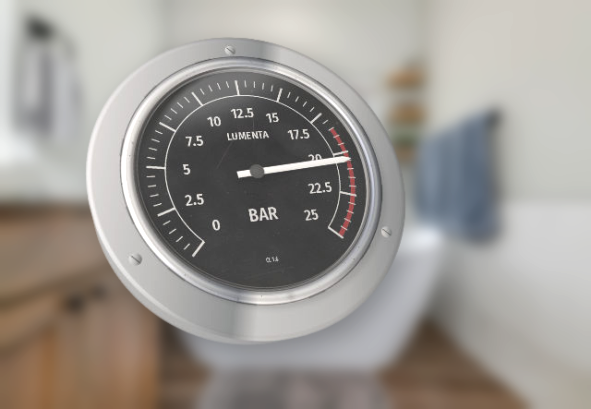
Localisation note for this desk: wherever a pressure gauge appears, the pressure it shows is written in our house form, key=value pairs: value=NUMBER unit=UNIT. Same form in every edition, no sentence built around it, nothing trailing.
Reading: value=20.5 unit=bar
